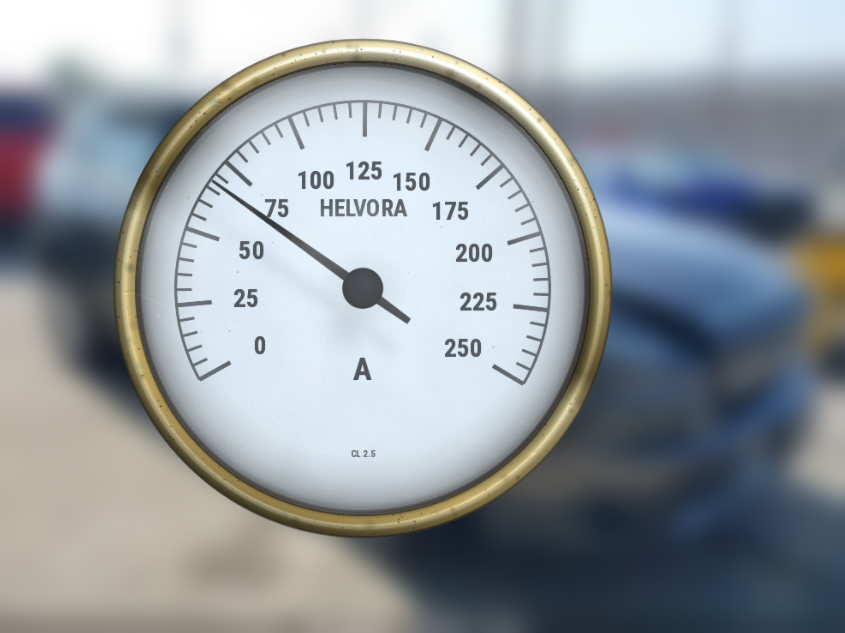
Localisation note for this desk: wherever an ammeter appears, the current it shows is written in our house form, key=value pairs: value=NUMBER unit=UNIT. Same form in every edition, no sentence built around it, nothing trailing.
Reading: value=67.5 unit=A
